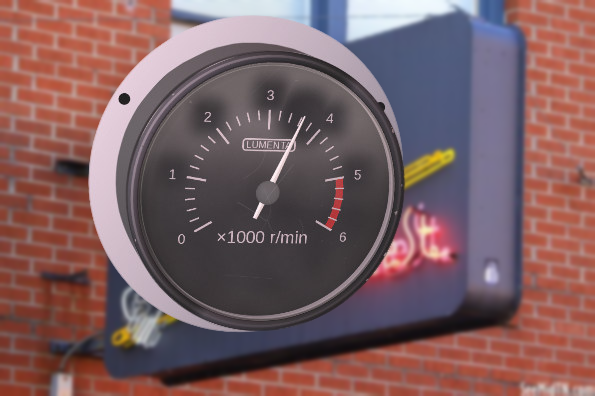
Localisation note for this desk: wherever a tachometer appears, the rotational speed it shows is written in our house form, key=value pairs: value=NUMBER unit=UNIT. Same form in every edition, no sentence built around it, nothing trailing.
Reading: value=3600 unit=rpm
